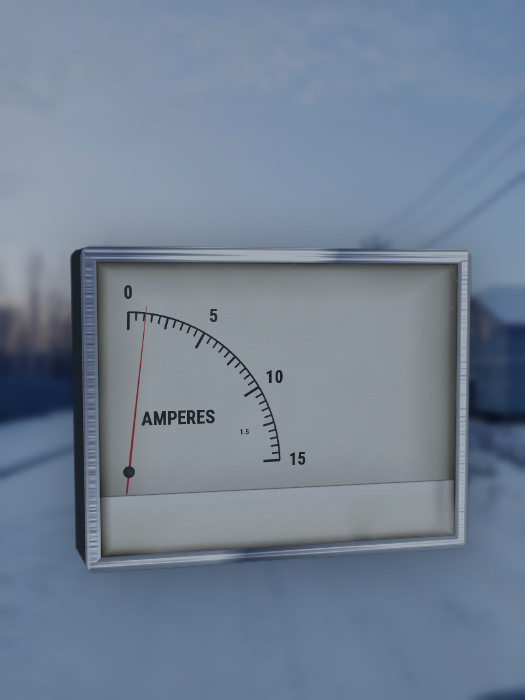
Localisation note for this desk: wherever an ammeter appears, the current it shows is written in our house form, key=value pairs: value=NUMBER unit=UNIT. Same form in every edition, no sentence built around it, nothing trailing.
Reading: value=1 unit=A
